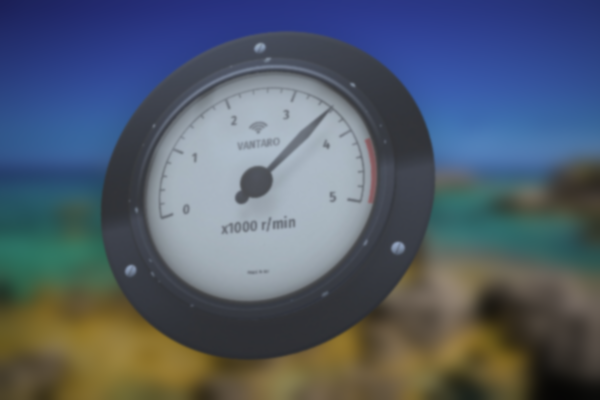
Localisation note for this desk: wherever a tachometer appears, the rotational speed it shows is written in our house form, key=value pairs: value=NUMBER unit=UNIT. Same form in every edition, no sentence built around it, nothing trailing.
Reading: value=3600 unit=rpm
